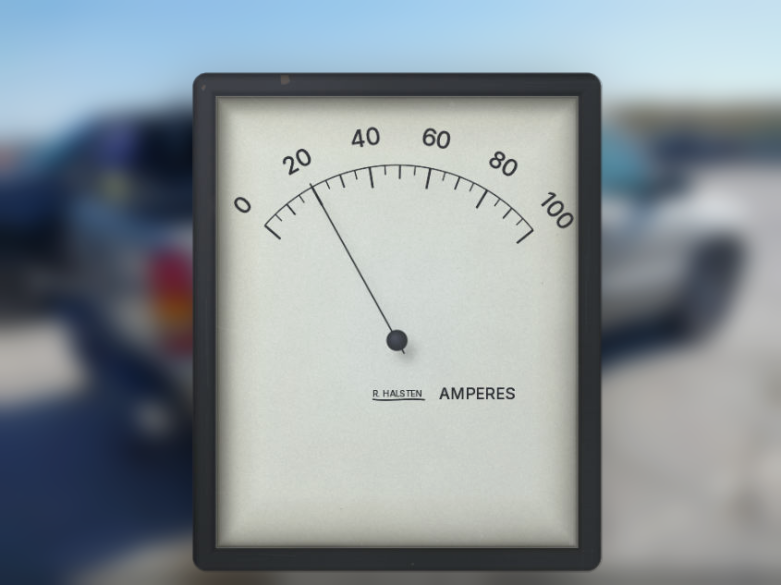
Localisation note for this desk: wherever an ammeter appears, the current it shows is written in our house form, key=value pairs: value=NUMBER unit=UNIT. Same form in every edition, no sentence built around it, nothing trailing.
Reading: value=20 unit=A
